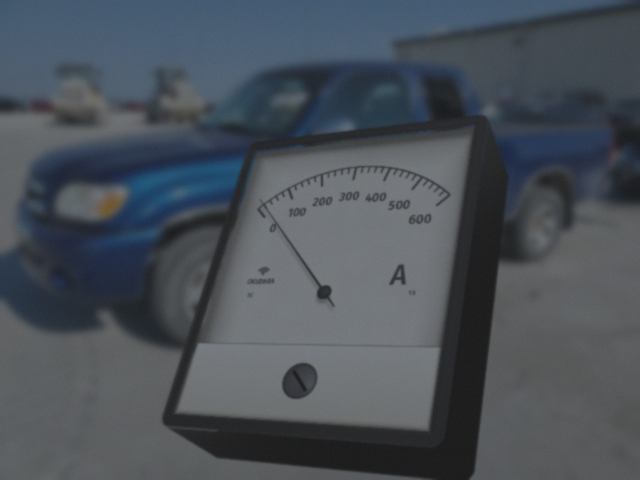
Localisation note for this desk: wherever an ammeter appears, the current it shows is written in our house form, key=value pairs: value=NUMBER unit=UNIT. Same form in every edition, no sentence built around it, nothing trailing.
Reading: value=20 unit=A
